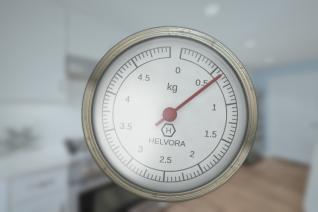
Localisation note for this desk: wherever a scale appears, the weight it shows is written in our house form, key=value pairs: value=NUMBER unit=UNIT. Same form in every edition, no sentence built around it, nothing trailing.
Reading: value=0.6 unit=kg
